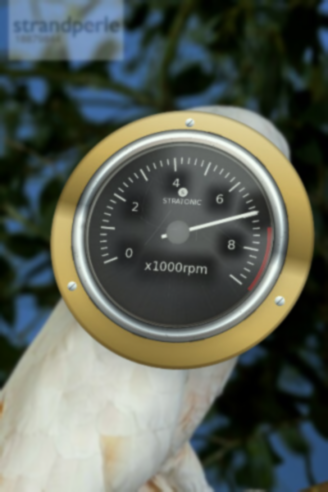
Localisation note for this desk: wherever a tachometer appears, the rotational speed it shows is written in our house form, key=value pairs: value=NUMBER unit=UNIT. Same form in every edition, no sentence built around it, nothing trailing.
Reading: value=7000 unit=rpm
